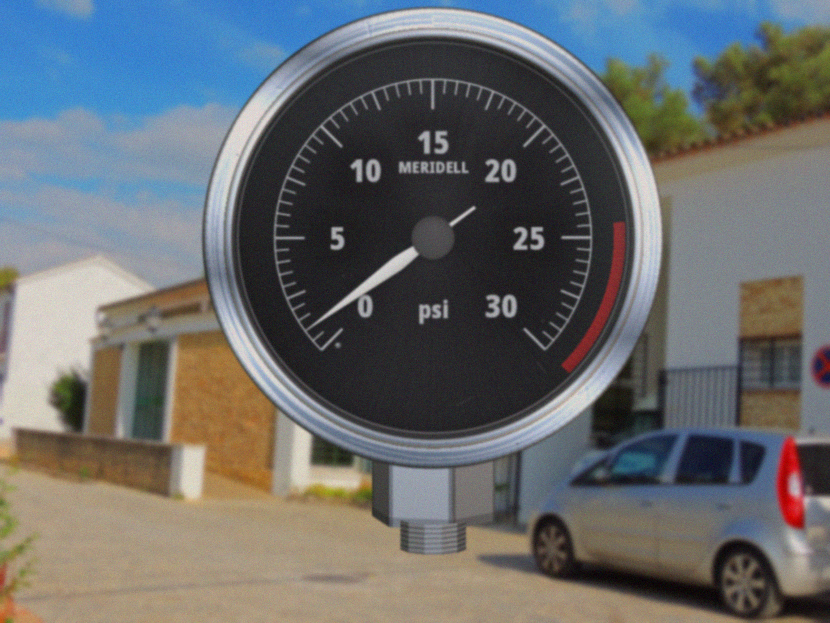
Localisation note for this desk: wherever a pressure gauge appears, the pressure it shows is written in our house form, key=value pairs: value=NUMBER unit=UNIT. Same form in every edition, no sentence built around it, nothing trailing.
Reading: value=1 unit=psi
